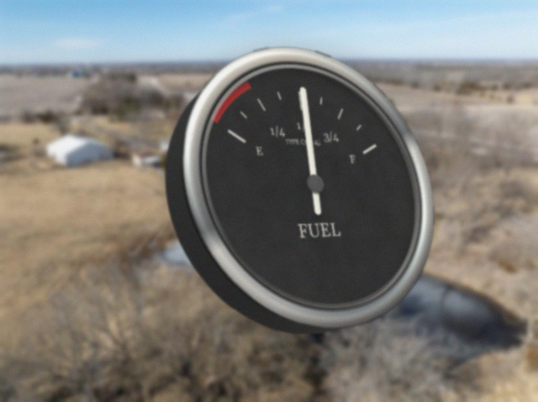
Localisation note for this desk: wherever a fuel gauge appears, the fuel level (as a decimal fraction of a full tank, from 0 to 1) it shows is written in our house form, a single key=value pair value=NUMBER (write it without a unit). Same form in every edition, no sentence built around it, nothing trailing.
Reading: value=0.5
